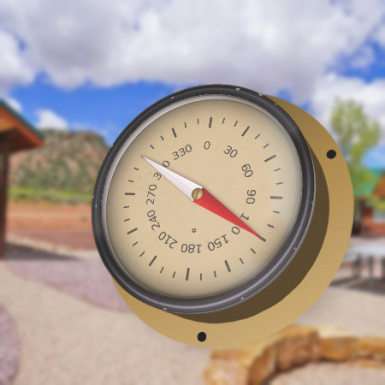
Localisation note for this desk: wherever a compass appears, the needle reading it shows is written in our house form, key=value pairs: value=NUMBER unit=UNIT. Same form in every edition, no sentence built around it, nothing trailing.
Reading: value=120 unit=°
